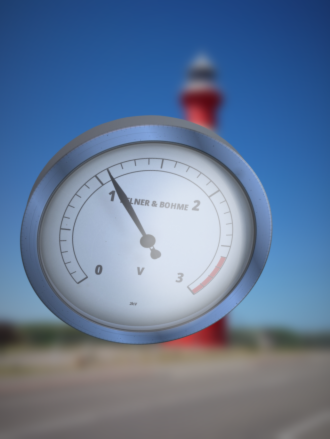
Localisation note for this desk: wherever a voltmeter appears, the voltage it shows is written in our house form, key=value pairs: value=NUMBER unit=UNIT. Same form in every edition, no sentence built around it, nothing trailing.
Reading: value=1.1 unit=V
